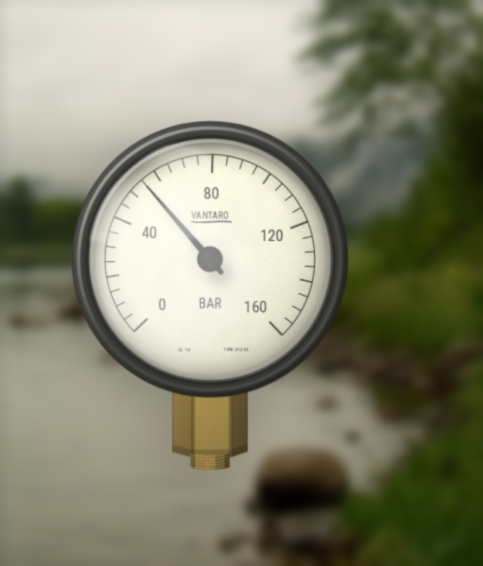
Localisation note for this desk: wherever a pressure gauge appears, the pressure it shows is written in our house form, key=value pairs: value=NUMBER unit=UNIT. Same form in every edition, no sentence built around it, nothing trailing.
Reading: value=55 unit=bar
